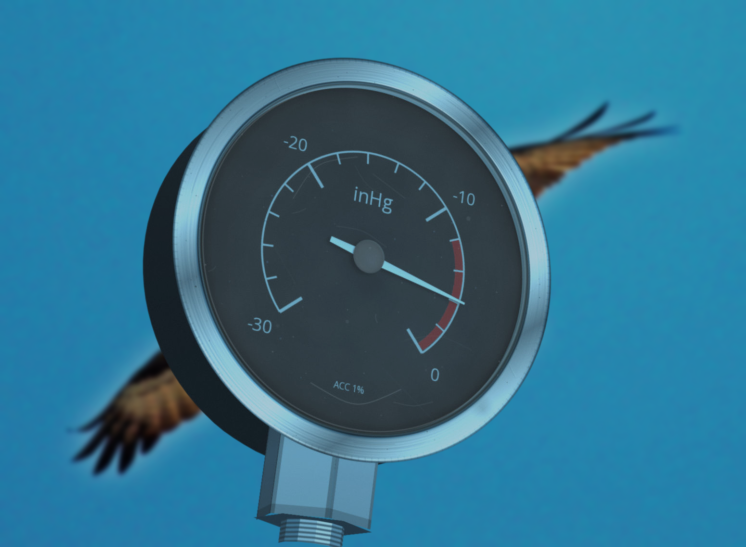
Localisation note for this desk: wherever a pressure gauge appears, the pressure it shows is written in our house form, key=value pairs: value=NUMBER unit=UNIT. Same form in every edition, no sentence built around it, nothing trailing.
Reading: value=-4 unit=inHg
